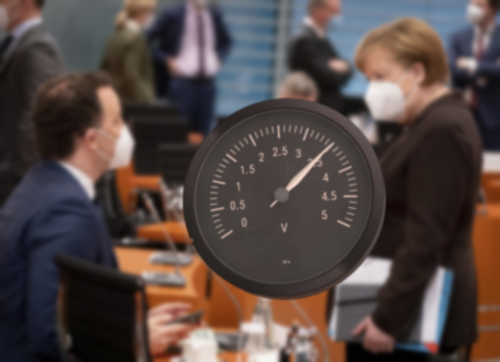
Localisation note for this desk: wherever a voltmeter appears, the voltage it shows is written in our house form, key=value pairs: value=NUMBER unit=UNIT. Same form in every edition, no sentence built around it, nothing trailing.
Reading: value=3.5 unit=V
